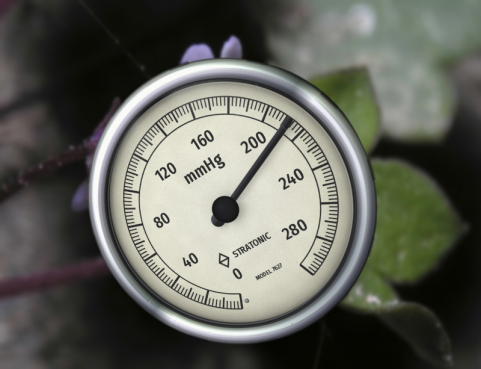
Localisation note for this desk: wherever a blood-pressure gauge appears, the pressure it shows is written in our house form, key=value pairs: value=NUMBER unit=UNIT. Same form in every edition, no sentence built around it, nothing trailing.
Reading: value=212 unit=mmHg
